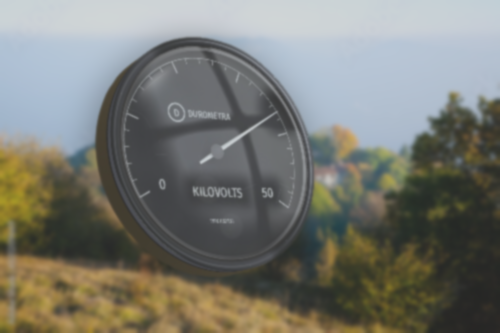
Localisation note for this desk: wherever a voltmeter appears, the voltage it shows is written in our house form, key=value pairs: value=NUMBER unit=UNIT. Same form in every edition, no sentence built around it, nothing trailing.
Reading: value=37 unit=kV
